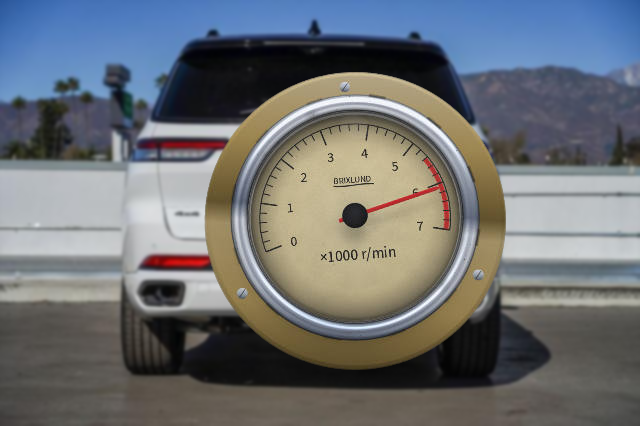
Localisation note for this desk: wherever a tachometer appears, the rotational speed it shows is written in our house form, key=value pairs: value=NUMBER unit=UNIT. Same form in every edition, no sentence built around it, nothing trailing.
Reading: value=6100 unit=rpm
